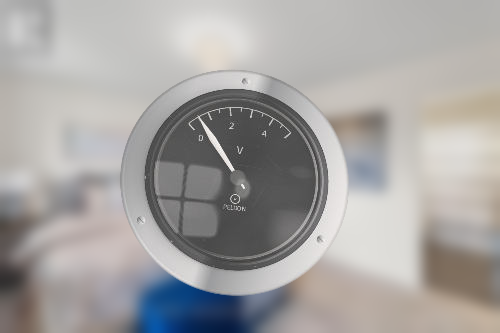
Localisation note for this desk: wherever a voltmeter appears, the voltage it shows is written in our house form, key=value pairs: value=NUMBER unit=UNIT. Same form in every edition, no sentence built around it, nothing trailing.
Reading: value=0.5 unit=V
